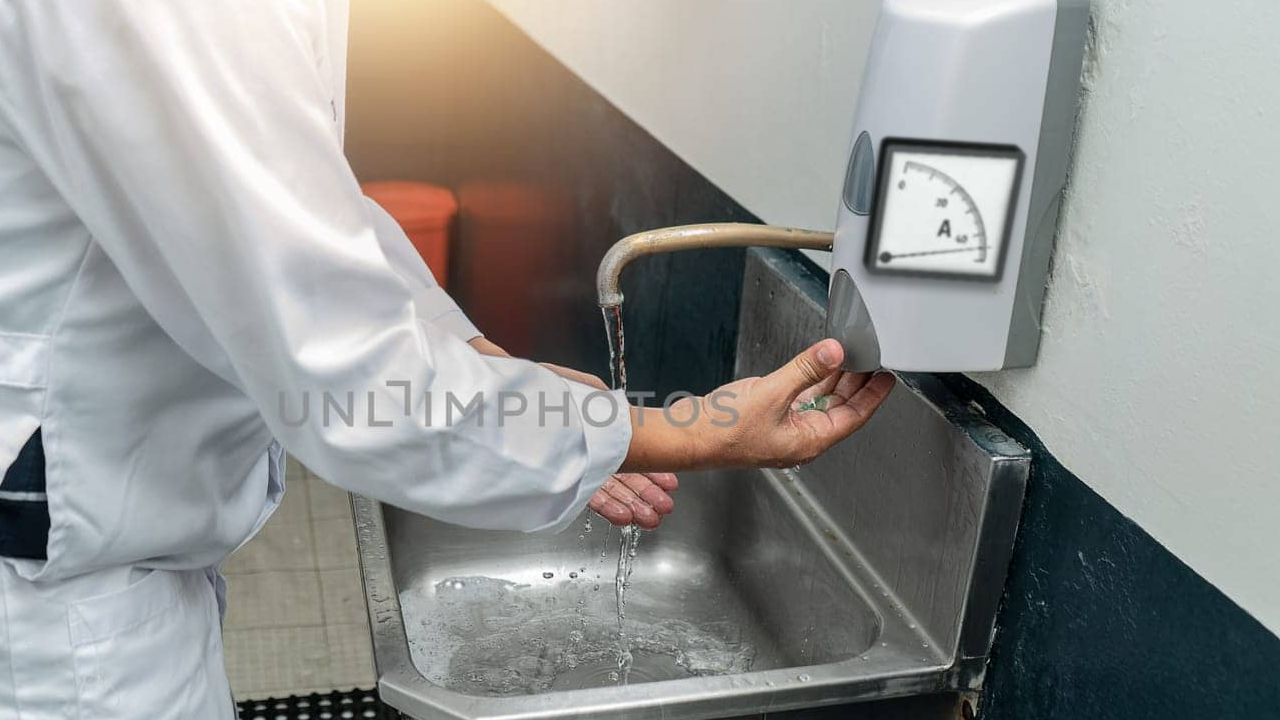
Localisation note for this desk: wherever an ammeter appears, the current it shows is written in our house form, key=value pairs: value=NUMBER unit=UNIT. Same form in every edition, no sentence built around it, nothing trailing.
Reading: value=45 unit=A
